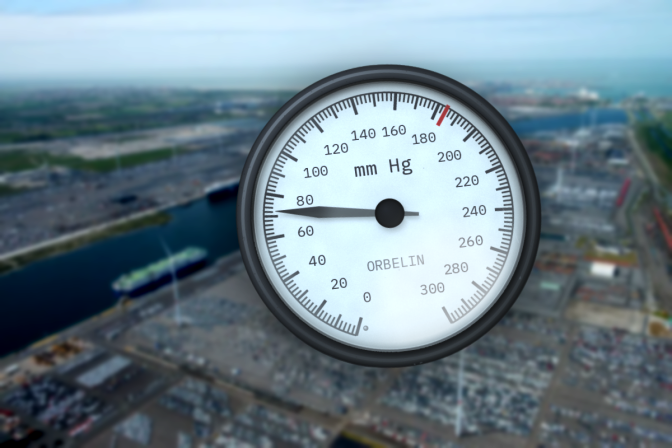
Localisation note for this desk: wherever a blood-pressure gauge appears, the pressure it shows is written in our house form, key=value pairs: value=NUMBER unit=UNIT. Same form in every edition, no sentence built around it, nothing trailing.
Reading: value=72 unit=mmHg
